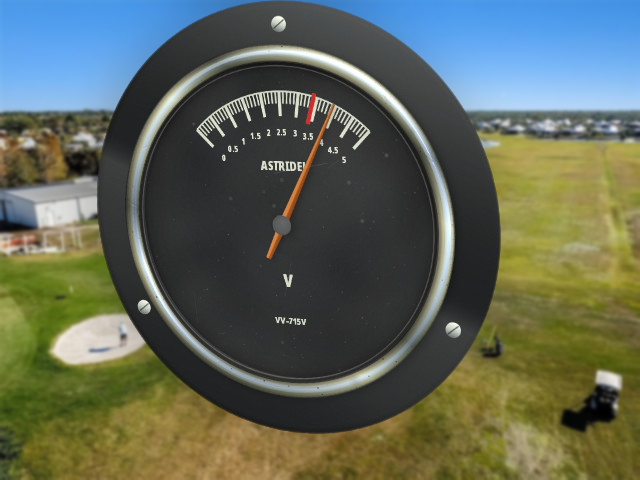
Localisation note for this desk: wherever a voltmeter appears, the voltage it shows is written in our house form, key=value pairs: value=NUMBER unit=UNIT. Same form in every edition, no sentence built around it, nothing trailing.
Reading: value=4 unit=V
